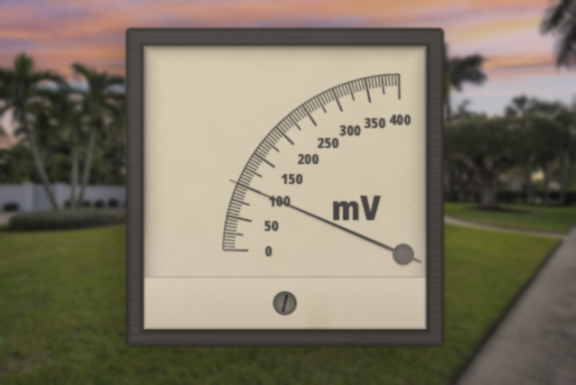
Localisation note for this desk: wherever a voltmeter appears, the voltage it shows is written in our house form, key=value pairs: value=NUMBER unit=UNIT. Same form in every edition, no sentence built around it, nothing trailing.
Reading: value=100 unit=mV
